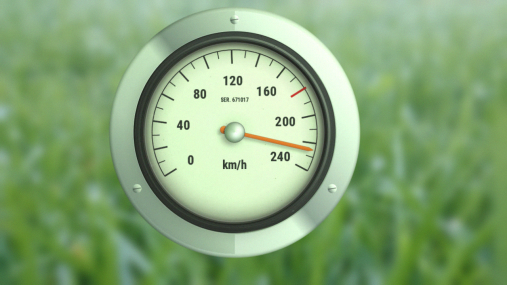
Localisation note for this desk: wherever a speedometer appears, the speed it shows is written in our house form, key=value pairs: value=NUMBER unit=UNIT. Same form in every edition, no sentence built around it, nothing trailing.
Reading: value=225 unit=km/h
